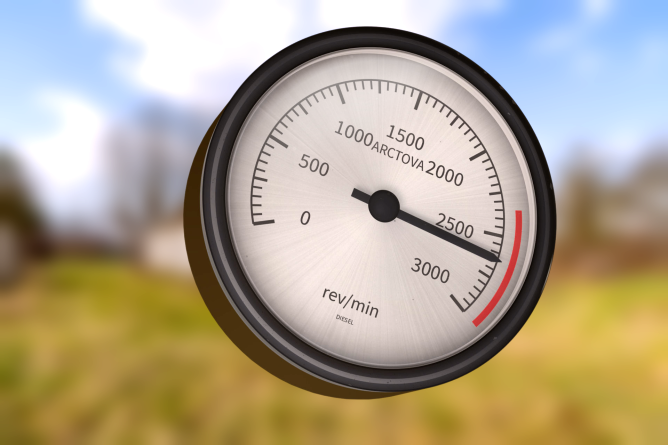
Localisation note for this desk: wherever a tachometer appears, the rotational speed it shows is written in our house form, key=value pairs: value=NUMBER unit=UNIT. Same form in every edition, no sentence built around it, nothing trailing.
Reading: value=2650 unit=rpm
